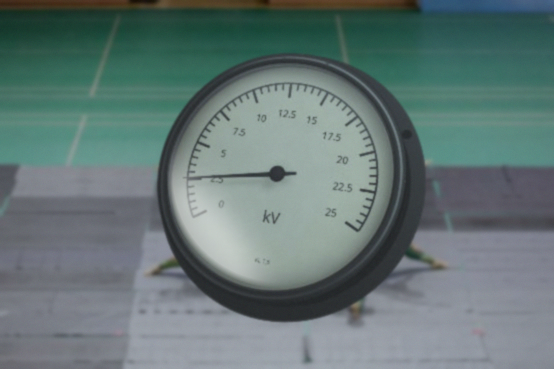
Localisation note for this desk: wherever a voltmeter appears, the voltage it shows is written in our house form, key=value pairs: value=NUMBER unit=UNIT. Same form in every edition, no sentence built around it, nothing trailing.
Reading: value=2.5 unit=kV
